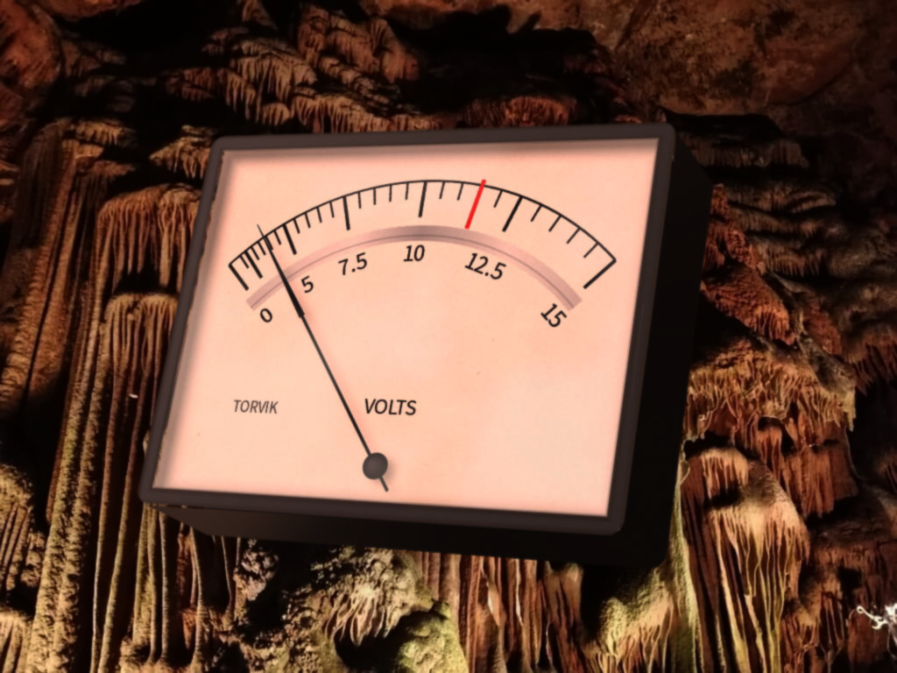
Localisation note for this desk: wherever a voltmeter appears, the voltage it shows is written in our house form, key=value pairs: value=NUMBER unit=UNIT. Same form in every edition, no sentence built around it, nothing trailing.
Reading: value=4 unit=V
